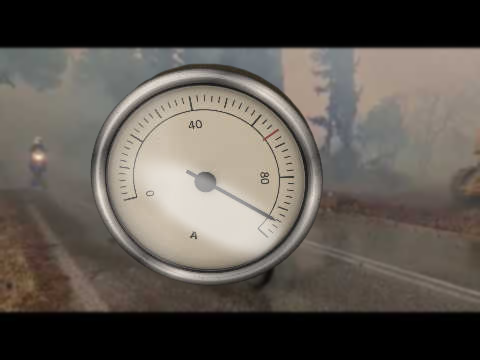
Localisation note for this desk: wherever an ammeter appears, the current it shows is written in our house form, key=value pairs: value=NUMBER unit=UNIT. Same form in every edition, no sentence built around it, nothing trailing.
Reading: value=94 unit=A
